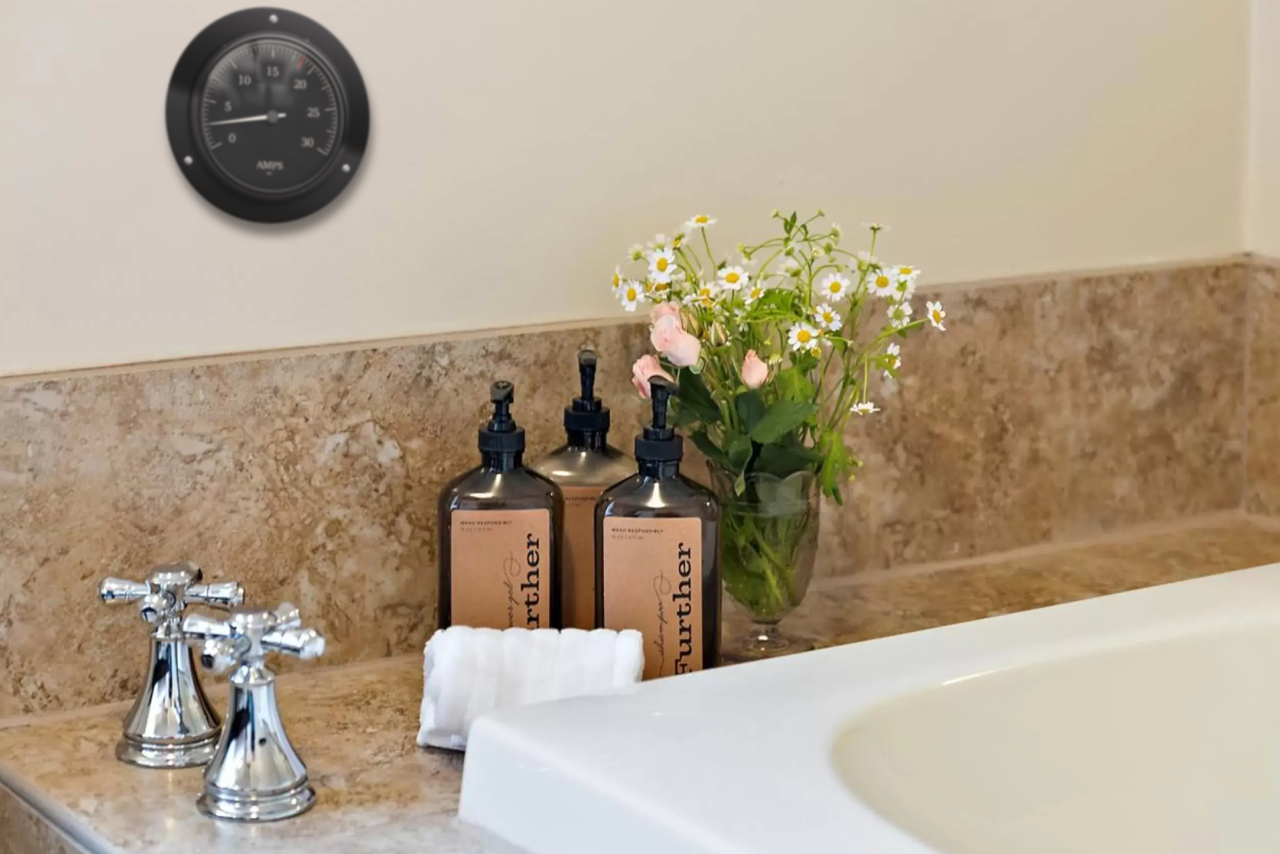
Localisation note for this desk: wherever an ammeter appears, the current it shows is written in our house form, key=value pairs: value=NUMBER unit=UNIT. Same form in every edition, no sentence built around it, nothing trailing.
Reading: value=2.5 unit=A
